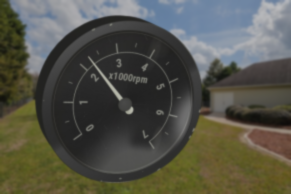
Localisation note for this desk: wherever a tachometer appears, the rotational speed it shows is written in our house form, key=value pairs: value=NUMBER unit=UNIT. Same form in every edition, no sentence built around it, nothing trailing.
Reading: value=2250 unit=rpm
